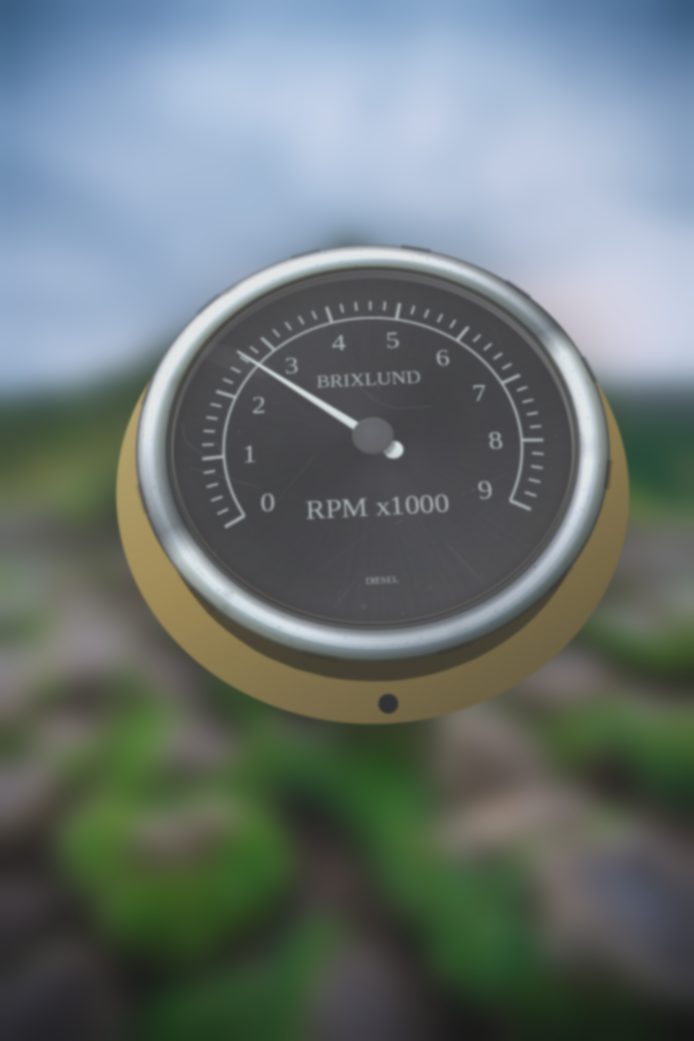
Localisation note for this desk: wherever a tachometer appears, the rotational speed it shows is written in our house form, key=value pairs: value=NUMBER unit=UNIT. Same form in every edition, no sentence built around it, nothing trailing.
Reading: value=2600 unit=rpm
